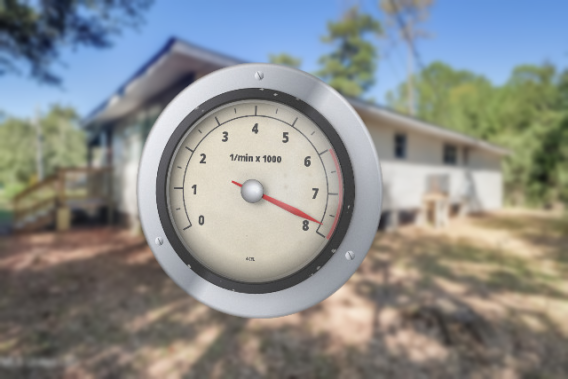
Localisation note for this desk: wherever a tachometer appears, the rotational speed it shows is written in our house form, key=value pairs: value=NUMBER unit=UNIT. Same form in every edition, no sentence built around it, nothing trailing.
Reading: value=7750 unit=rpm
